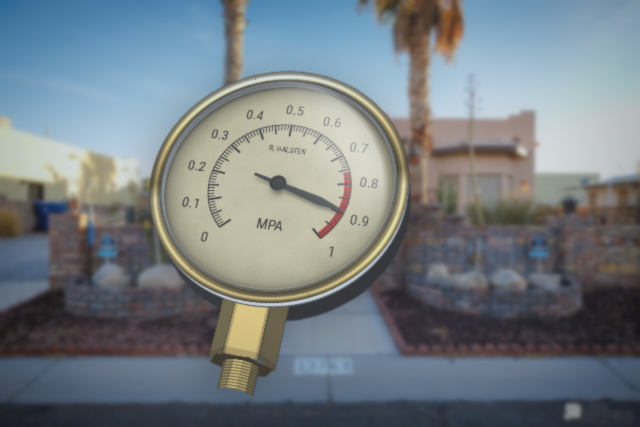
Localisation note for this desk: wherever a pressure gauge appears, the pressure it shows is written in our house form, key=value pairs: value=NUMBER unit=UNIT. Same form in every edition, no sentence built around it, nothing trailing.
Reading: value=0.9 unit=MPa
